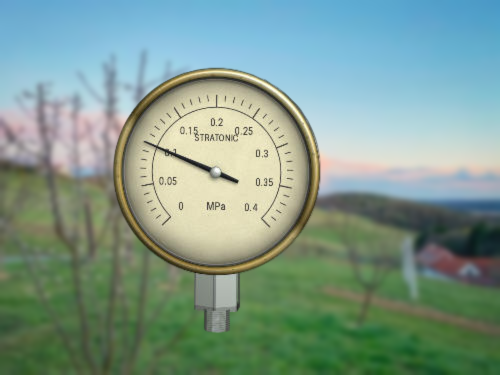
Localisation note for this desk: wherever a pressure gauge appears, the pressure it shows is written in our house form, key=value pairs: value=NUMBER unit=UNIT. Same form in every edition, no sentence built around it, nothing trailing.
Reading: value=0.1 unit=MPa
